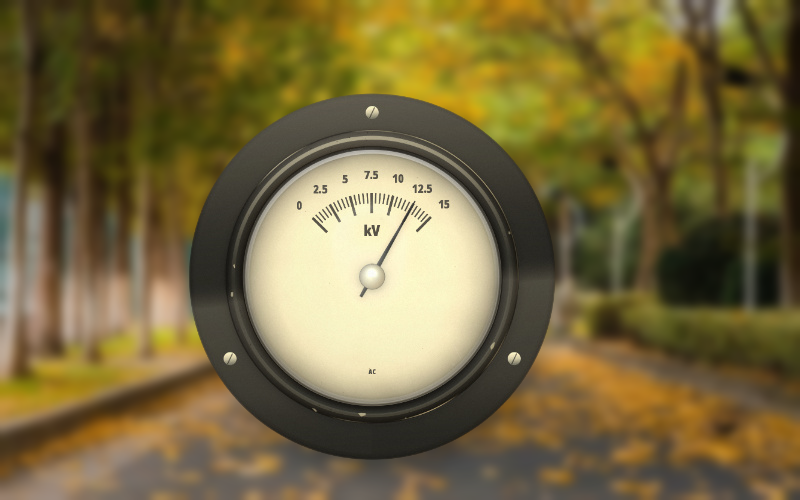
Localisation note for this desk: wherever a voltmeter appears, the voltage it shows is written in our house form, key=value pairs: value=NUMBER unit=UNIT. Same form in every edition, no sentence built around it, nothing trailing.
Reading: value=12.5 unit=kV
